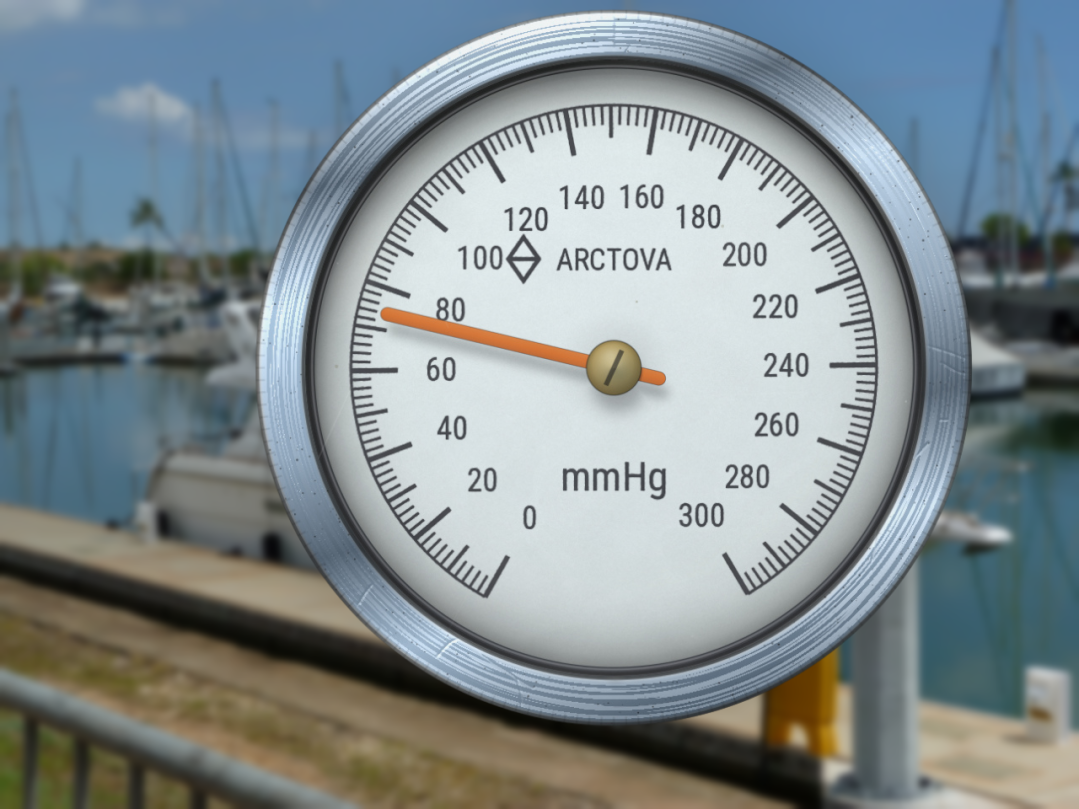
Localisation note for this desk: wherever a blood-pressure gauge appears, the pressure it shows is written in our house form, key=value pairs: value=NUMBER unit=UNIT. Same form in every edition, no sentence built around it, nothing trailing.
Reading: value=74 unit=mmHg
